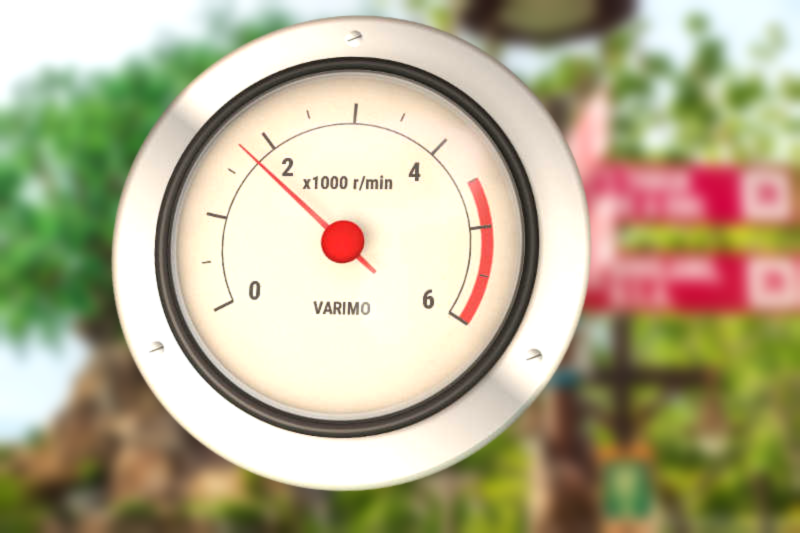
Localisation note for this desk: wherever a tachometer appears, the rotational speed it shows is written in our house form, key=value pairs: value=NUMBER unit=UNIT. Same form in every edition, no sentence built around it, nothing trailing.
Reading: value=1750 unit=rpm
